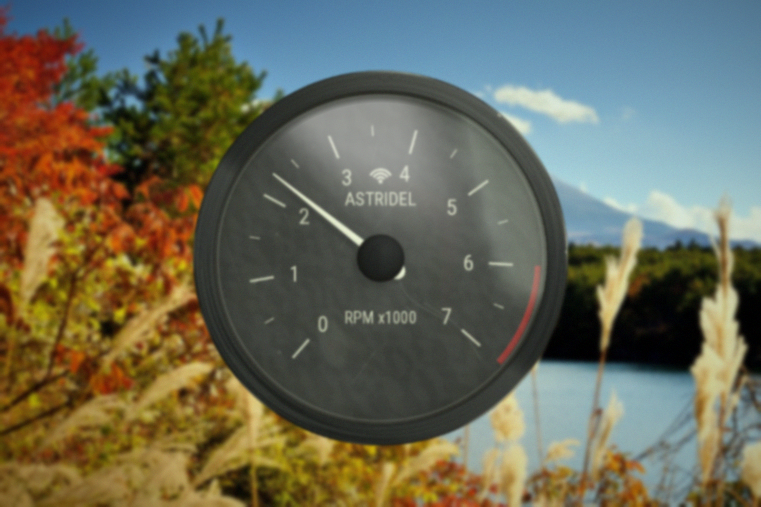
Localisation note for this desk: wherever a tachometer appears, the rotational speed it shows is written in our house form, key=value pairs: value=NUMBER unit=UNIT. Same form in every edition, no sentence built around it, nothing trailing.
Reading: value=2250 unit=rpm
